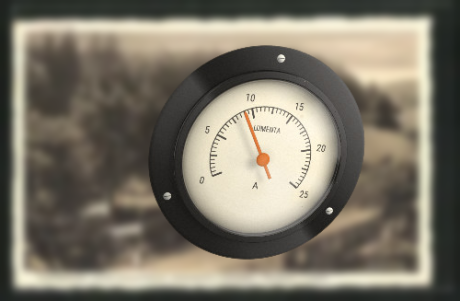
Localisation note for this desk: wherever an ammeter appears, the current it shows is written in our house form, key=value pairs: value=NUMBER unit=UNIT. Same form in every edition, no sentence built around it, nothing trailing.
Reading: value=9 unit=A
